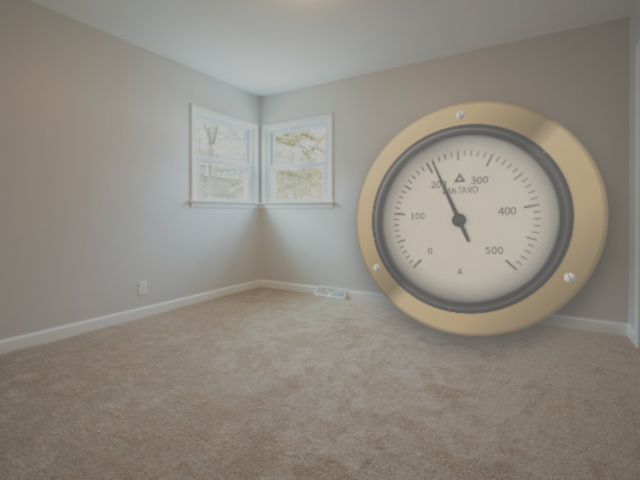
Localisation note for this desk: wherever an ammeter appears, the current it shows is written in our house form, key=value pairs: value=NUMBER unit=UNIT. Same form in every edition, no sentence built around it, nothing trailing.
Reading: value=210 unit=A
